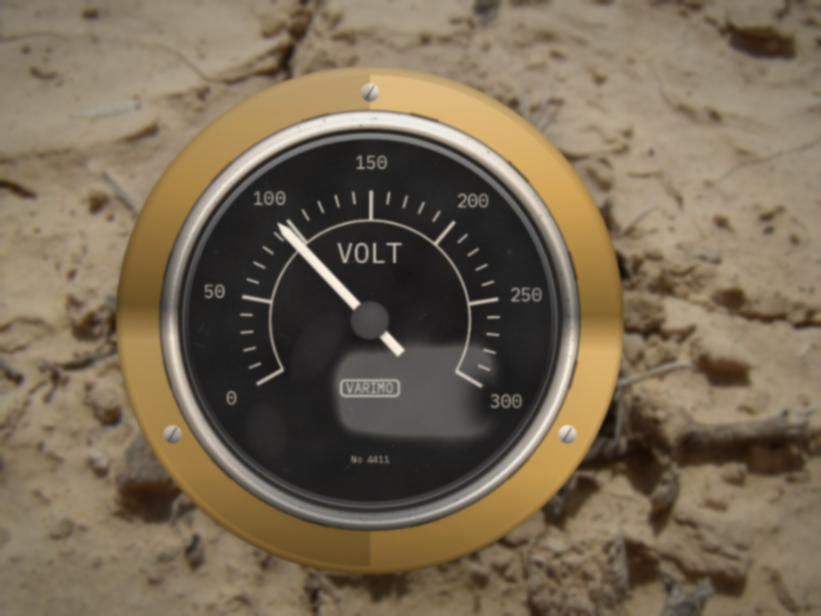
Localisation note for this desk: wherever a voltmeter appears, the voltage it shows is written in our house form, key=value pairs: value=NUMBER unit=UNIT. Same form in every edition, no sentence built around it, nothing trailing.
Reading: value=95 unit=V
